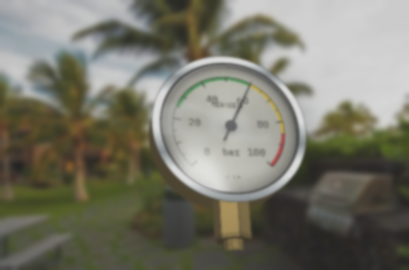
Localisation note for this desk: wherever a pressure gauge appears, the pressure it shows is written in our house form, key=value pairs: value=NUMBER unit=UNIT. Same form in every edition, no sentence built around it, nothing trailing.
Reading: value=60 unit=bar
